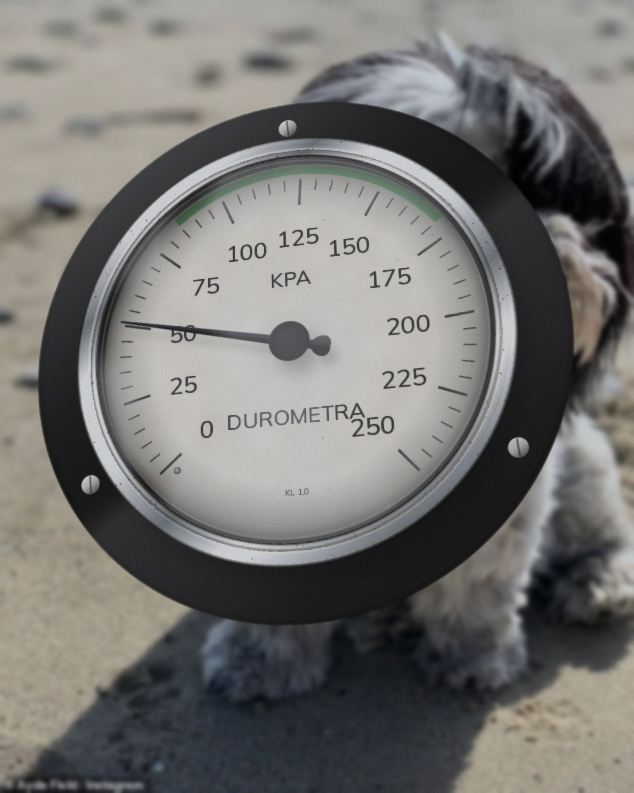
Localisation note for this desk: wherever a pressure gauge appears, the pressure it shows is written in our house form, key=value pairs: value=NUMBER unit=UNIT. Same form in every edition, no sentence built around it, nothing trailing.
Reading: value=50 unit=kPa
